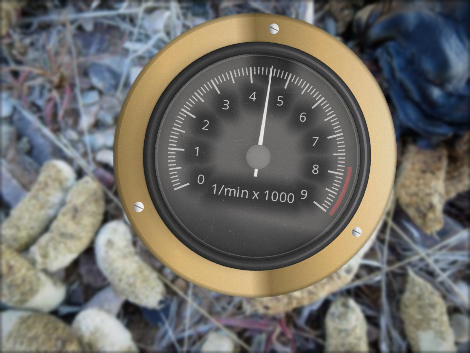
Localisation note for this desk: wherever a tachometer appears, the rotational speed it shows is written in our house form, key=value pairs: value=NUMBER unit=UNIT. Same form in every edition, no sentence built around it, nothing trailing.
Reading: value=4500 unit=rpm
